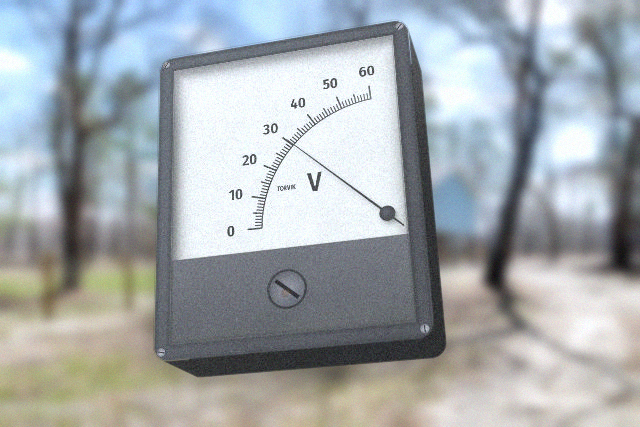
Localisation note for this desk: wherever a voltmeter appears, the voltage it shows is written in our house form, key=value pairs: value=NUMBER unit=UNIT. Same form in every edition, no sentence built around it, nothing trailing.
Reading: value=30 unit=V
